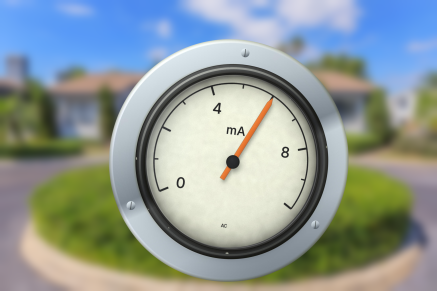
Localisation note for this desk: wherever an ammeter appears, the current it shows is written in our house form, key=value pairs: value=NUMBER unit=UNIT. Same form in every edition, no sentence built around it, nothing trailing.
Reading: value=6 unit=mA
